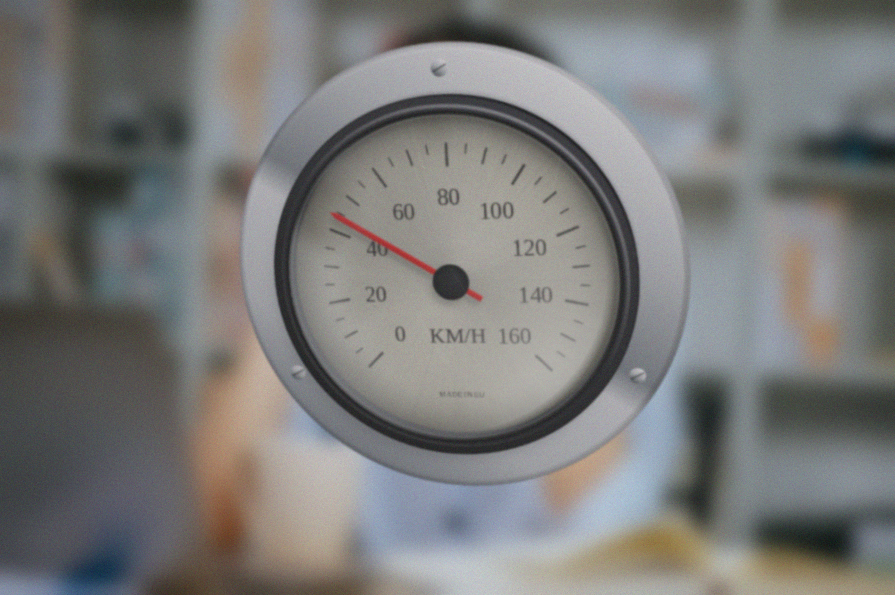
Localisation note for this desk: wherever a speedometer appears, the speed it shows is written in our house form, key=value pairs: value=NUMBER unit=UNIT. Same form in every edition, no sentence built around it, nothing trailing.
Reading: value=45 unit=km/h
